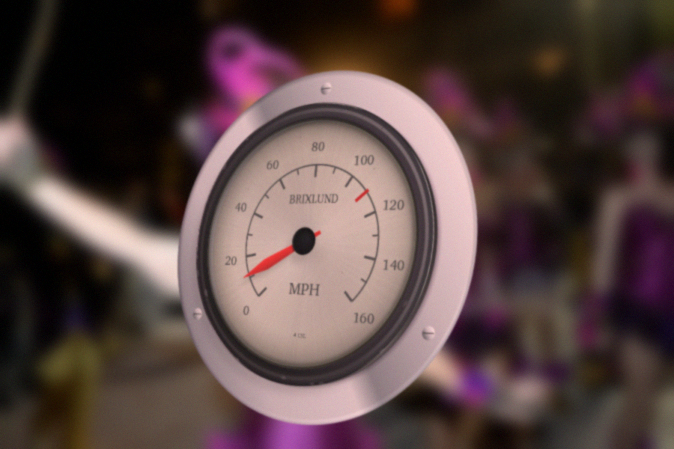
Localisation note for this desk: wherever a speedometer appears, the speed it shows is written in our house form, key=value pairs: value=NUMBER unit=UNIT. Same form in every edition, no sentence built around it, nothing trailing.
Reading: value=10 unit=mph
